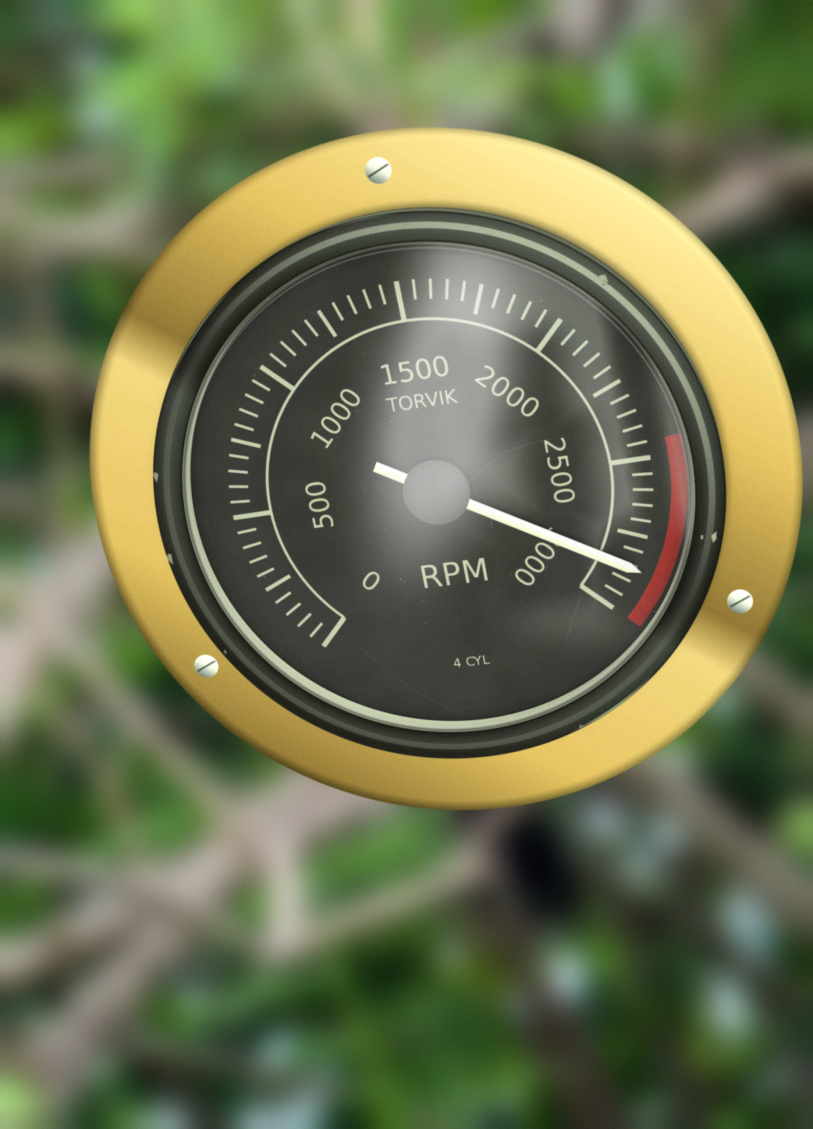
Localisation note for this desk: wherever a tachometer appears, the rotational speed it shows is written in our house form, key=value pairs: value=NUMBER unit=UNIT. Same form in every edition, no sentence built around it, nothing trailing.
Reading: value=2850 unit=rpm
